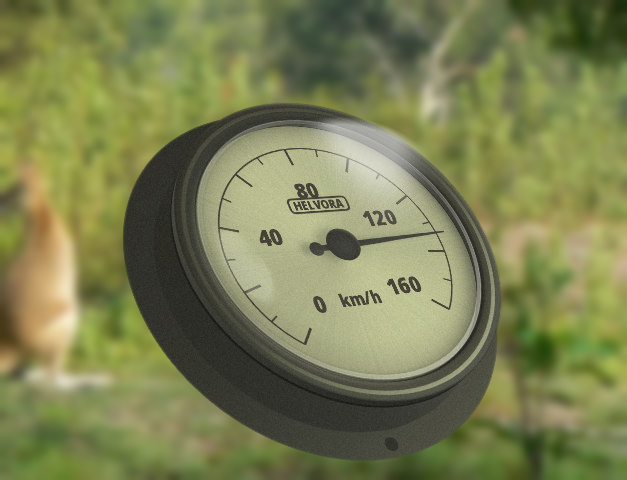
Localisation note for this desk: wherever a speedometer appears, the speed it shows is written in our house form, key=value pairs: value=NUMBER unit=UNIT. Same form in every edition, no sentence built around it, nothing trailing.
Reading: value=135 unit=km/h
